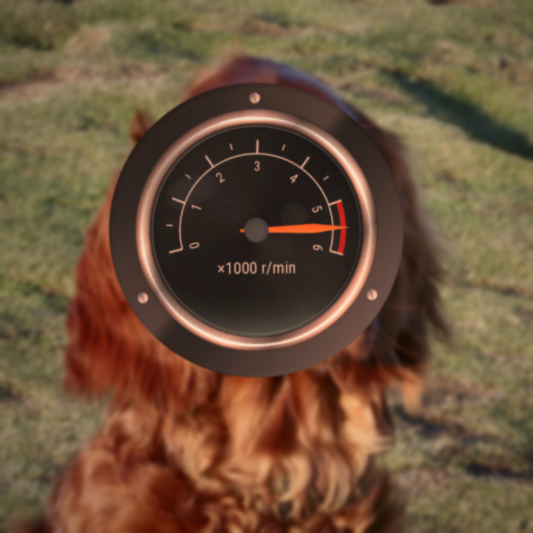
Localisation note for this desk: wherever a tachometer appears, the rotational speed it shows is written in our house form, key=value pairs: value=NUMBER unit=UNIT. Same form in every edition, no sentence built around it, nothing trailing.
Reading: value=5500 unit=rpm
